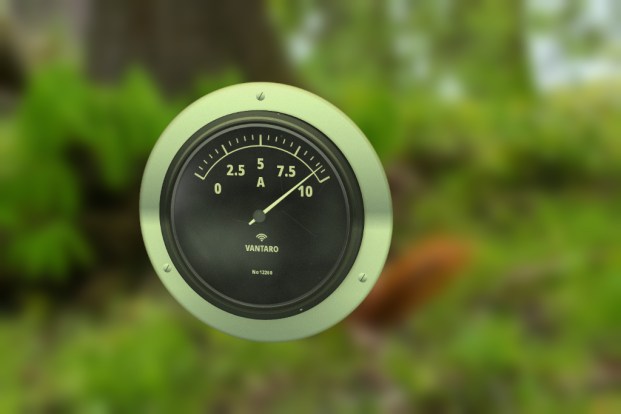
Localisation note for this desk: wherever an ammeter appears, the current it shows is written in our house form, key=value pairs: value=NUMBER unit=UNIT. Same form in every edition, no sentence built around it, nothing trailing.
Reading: value=9.25 unit=A
